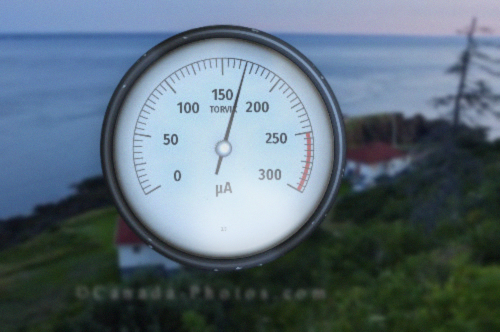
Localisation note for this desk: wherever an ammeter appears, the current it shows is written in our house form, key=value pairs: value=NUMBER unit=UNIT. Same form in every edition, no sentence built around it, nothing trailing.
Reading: value=170 unit=µA
